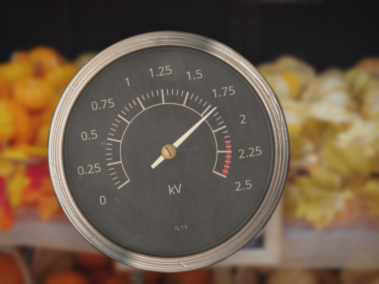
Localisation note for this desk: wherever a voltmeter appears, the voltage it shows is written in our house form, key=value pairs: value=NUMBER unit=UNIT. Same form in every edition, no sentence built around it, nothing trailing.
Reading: value=1.8 unit=kV
